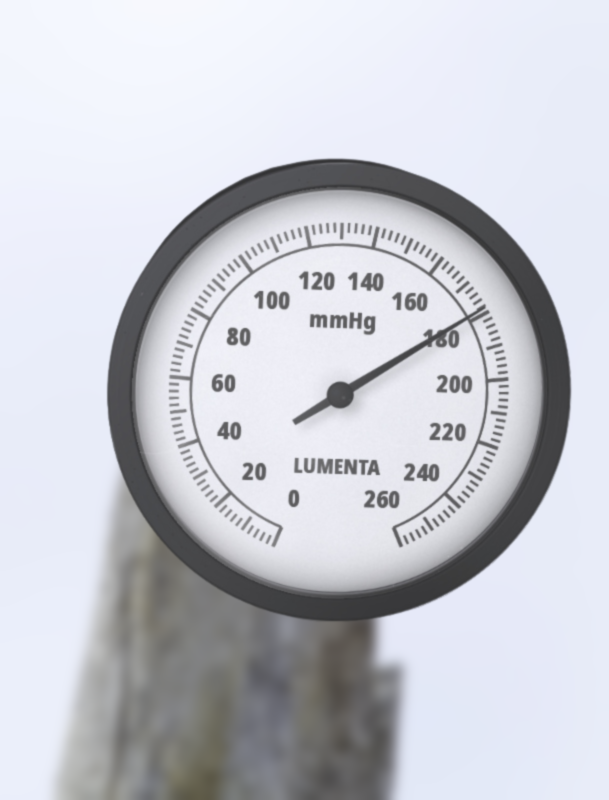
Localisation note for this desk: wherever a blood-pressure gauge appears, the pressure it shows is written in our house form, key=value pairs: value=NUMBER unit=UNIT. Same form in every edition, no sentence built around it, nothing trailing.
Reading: value=178 unit=mmHg
